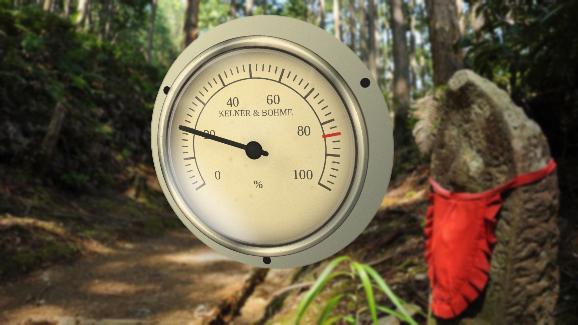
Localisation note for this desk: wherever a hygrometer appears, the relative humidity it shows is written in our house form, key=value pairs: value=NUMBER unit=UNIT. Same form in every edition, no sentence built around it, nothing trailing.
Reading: value=20 unit=%
